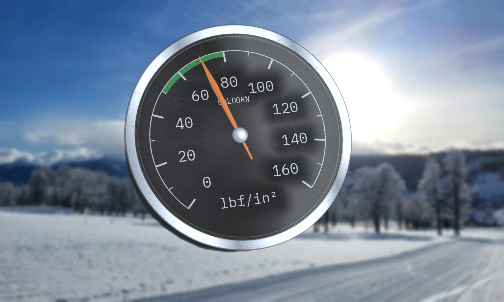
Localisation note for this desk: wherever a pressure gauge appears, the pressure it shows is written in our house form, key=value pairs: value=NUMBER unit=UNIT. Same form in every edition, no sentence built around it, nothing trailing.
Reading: value=70 unit=psi
